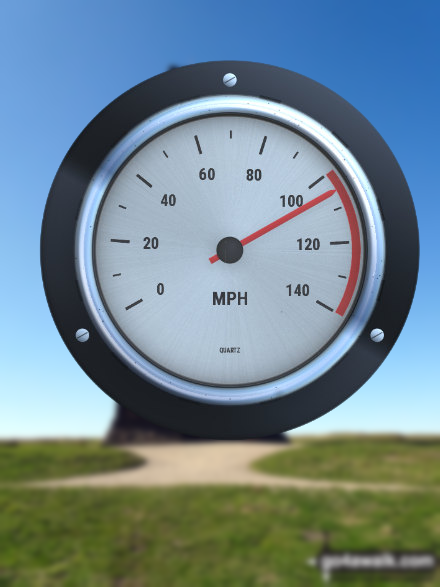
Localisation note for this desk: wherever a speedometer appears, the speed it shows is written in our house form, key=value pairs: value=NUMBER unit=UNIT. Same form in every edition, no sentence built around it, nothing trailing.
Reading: value=105 unit=mph
